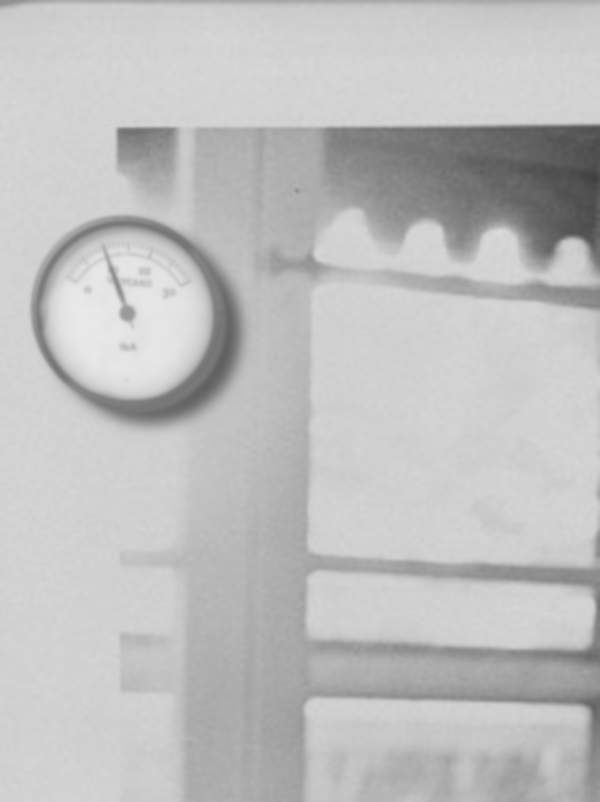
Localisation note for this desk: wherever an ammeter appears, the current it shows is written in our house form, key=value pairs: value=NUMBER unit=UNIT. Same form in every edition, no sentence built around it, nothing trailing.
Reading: value=10 unit=mA
